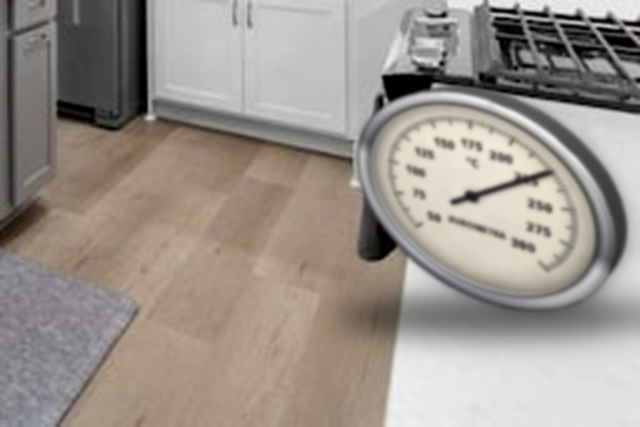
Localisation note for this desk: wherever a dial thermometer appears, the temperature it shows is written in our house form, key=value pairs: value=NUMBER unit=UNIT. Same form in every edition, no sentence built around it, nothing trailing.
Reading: value=225 unit=°C
